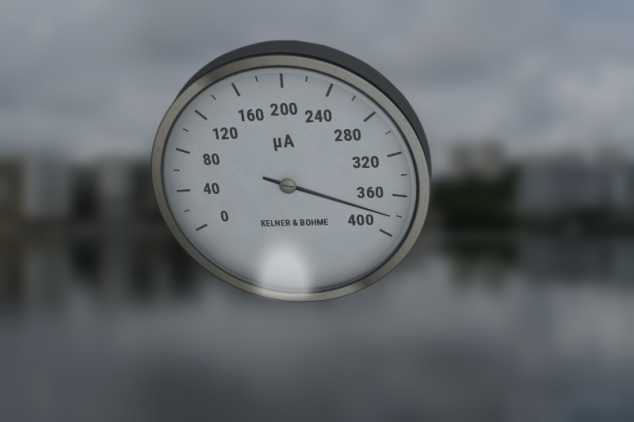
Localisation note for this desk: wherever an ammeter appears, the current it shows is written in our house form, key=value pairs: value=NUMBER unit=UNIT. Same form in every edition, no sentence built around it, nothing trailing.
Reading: value=380 unit=µA
